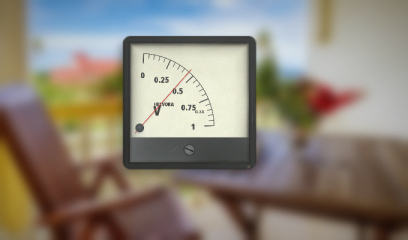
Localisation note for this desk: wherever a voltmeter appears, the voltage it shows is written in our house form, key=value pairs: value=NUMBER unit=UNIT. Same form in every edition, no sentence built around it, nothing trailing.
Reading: value=0.45 unit=V
